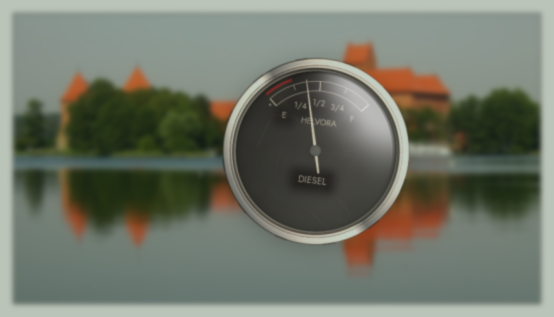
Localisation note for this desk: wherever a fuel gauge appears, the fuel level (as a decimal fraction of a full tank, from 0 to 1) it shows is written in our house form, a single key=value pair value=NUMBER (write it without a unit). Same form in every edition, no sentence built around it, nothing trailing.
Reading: value=0.375
